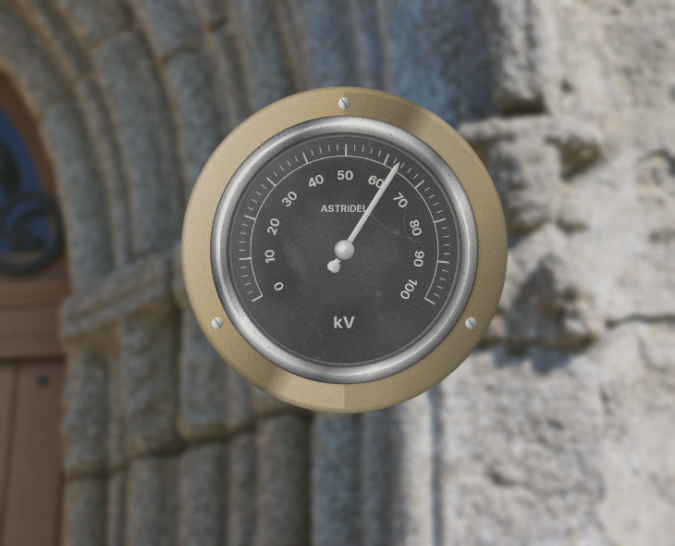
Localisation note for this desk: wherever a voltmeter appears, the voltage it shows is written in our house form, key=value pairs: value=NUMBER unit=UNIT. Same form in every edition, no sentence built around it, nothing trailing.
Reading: value=63 unit=kV
